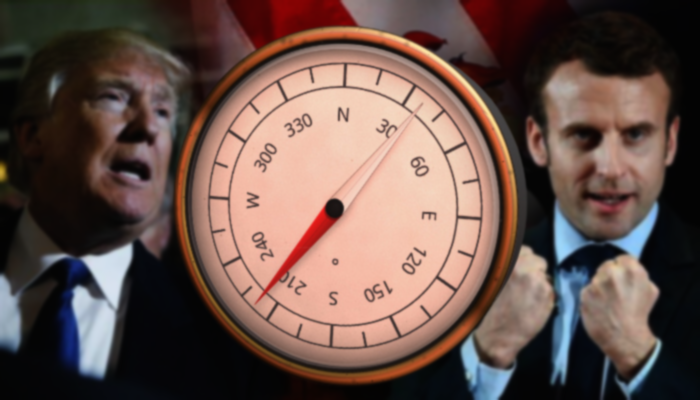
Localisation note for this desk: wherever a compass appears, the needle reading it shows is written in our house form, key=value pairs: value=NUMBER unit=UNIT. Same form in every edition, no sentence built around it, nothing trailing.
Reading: value=217.5 unit=°
